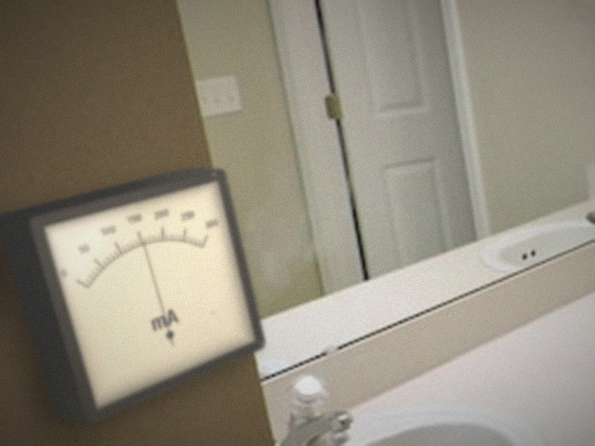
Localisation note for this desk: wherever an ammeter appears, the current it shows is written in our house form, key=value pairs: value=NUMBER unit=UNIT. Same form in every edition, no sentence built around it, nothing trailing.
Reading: value=150 unit=mA
